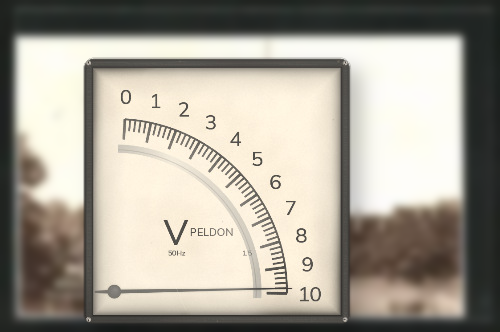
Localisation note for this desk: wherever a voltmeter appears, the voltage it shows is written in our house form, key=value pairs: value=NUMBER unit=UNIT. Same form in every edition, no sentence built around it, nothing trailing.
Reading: value=9.8 unit=V
